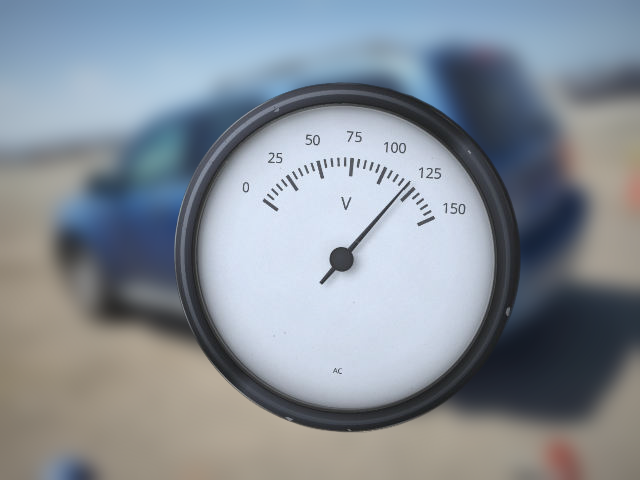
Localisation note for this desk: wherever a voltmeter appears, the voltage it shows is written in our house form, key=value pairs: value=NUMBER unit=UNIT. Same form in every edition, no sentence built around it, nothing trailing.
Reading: value=120 unit=V
